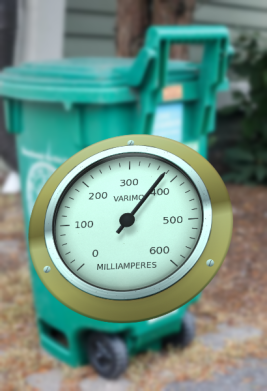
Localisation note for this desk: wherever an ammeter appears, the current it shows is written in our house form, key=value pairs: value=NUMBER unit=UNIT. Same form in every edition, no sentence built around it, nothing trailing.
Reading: value=380 unit=mA
